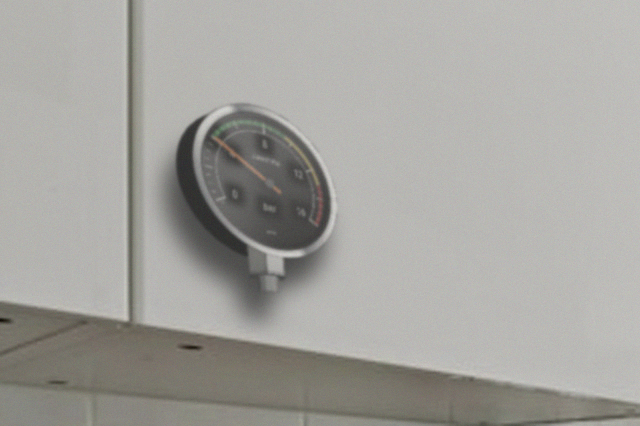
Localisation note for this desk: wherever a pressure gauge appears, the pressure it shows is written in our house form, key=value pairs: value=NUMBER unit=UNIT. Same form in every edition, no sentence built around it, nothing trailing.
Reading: value=4 unit=bar
